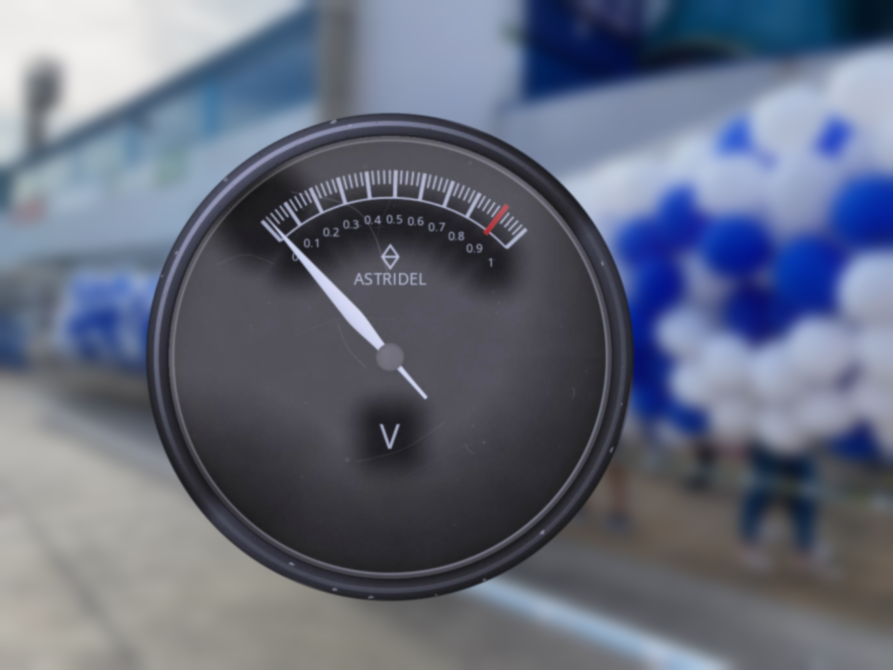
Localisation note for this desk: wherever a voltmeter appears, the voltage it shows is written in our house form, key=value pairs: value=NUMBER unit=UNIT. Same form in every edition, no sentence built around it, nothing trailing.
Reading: value=0.02 unit=V
